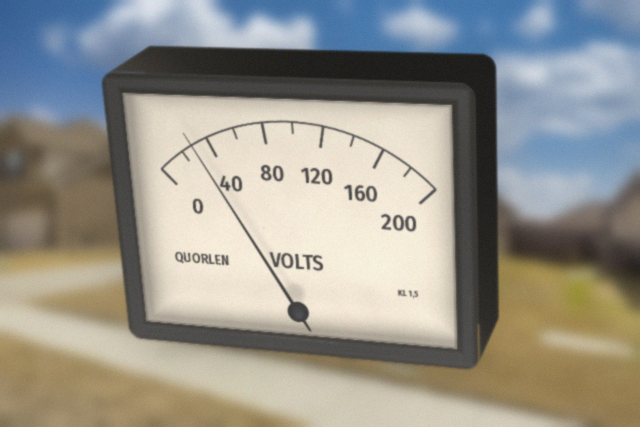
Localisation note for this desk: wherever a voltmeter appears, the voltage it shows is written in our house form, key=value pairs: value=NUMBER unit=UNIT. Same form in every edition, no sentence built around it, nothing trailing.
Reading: value=30 unit=V
